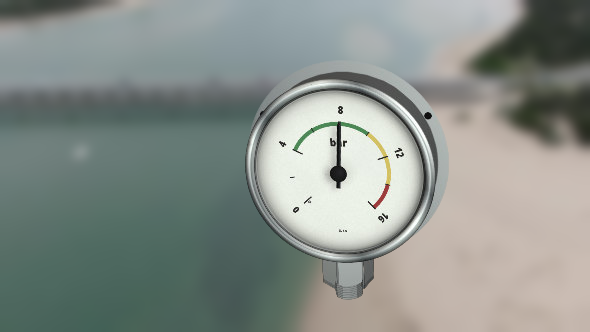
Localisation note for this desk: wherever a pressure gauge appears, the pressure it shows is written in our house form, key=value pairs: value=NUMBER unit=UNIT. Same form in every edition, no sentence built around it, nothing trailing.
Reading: value=8 unit=bar
